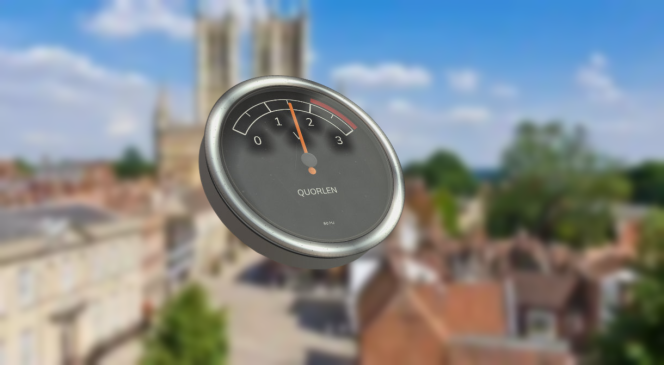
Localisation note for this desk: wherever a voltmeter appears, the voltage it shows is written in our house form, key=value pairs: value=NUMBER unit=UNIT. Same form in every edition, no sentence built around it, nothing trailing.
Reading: value=1.5 unit=V
